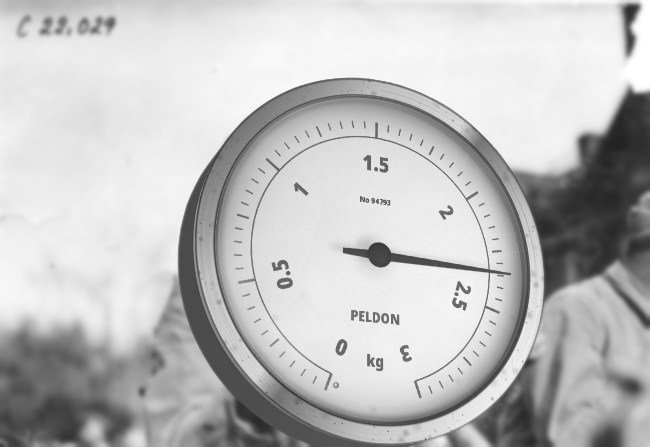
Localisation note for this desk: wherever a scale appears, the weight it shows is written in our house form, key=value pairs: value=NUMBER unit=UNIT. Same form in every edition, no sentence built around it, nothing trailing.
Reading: value=2.35 unit=kg
